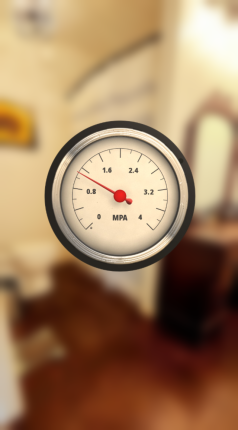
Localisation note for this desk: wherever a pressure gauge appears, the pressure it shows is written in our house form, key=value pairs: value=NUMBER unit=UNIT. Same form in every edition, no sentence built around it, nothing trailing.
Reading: value=1.1 unit=MPa
